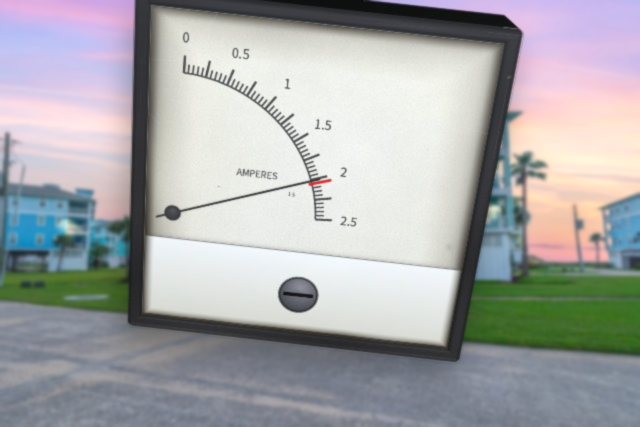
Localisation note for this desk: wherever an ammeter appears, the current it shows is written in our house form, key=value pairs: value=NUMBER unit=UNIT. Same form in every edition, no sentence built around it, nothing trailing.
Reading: value=2 unit=A
